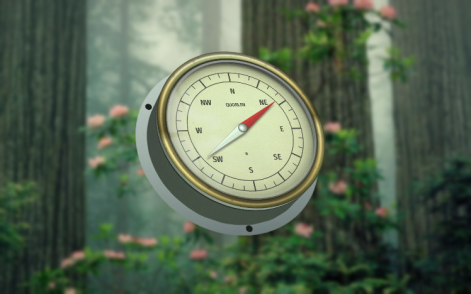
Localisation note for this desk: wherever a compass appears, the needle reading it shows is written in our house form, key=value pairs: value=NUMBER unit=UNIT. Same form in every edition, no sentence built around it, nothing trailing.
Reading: value=55 unit=°
